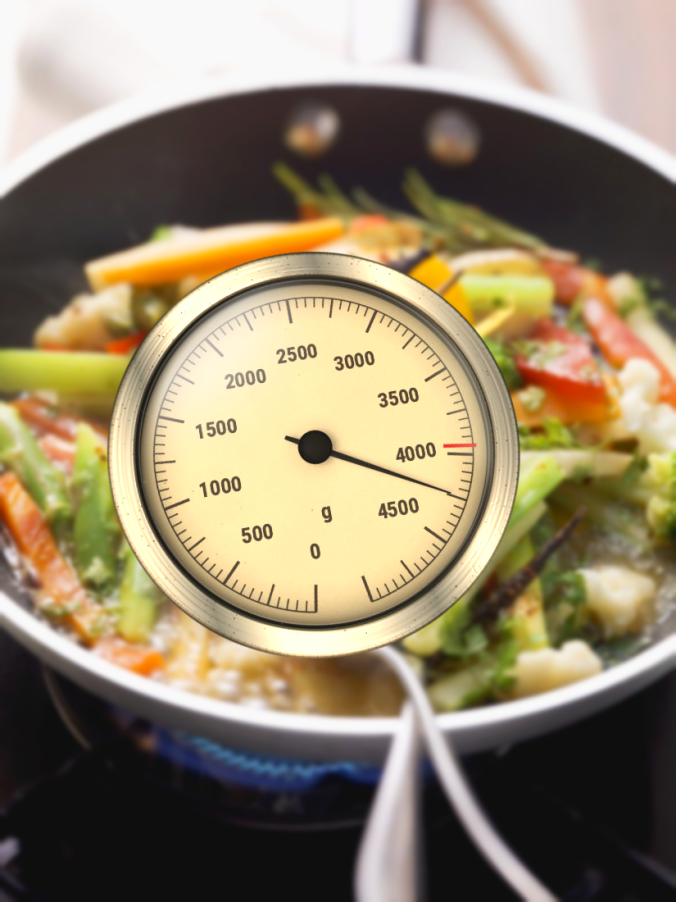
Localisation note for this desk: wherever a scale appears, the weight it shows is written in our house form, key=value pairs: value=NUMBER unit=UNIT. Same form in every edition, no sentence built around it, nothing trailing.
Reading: value=4250 unit=g
